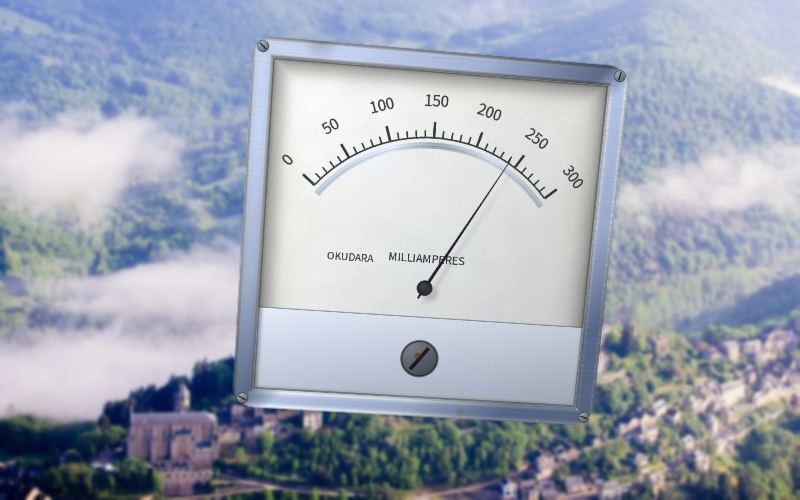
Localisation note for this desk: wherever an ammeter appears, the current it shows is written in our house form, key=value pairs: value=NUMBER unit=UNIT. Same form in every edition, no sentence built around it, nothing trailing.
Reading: value=240 unit=mA
